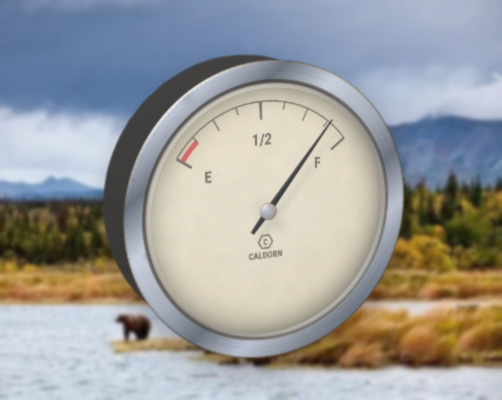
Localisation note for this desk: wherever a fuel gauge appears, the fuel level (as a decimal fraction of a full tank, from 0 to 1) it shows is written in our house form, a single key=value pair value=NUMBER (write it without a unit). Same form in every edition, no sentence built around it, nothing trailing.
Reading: value=0.875
